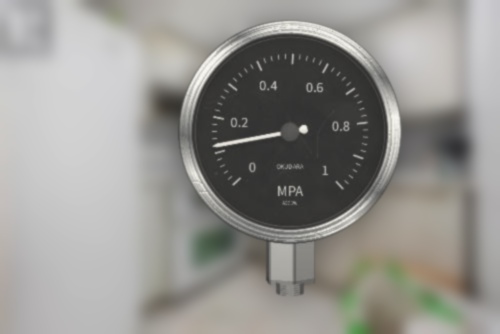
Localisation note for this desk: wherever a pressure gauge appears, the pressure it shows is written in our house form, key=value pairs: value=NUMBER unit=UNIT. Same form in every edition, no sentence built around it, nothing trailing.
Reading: value=0.12 unit=MPa
